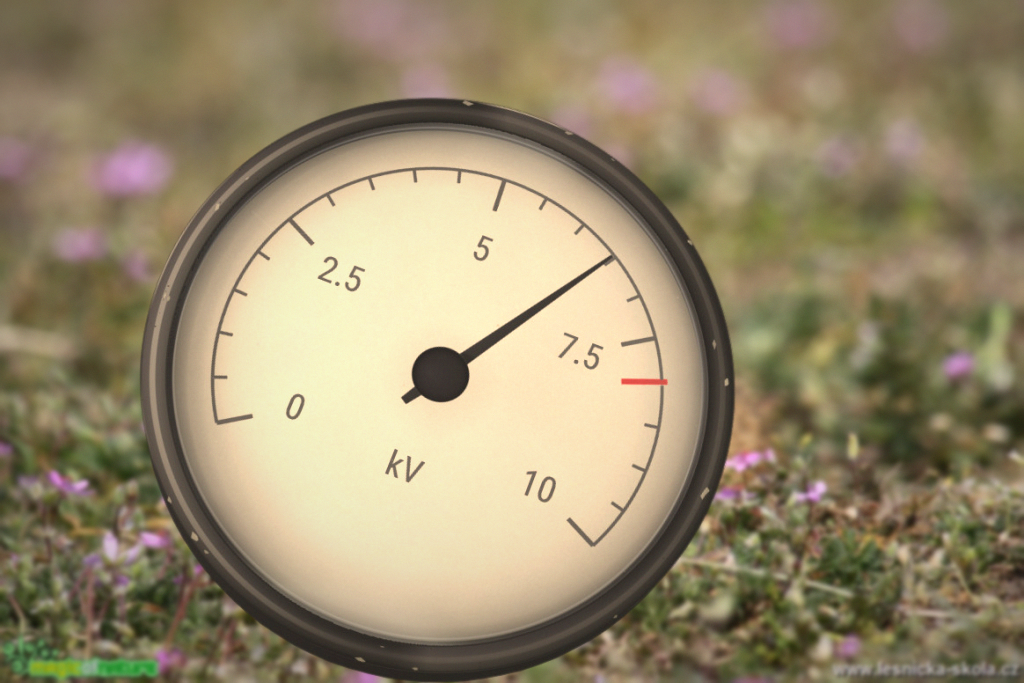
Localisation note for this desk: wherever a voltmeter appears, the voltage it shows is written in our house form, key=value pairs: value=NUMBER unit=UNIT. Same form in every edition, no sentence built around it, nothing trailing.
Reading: value=6.5 unit=kV
